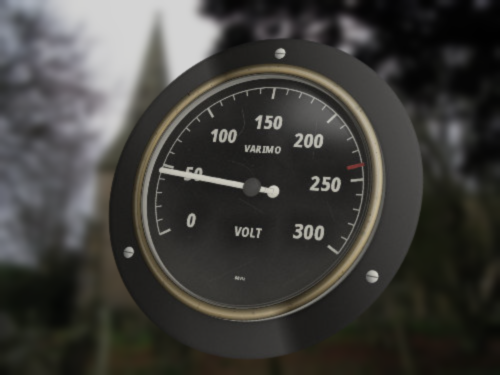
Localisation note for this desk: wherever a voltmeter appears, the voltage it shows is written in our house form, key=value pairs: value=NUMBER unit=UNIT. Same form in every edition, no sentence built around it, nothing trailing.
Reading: value=45 unit=V
